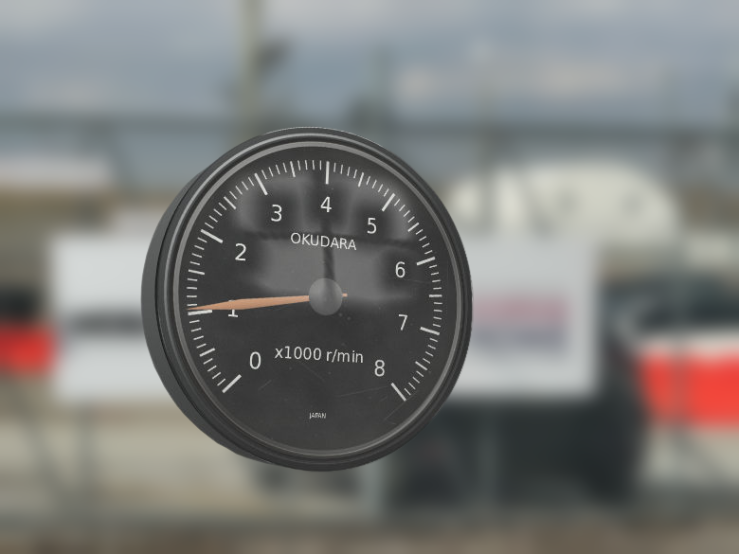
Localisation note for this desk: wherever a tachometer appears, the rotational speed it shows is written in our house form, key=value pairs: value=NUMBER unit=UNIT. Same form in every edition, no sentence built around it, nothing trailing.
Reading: value=1050 unit=rpm
